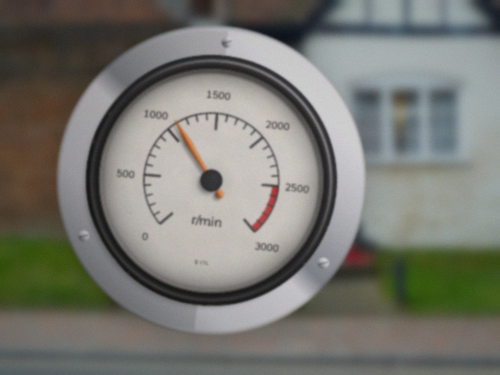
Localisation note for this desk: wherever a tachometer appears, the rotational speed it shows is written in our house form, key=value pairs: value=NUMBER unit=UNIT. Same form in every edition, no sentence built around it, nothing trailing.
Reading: value=1100 unit=rpm
